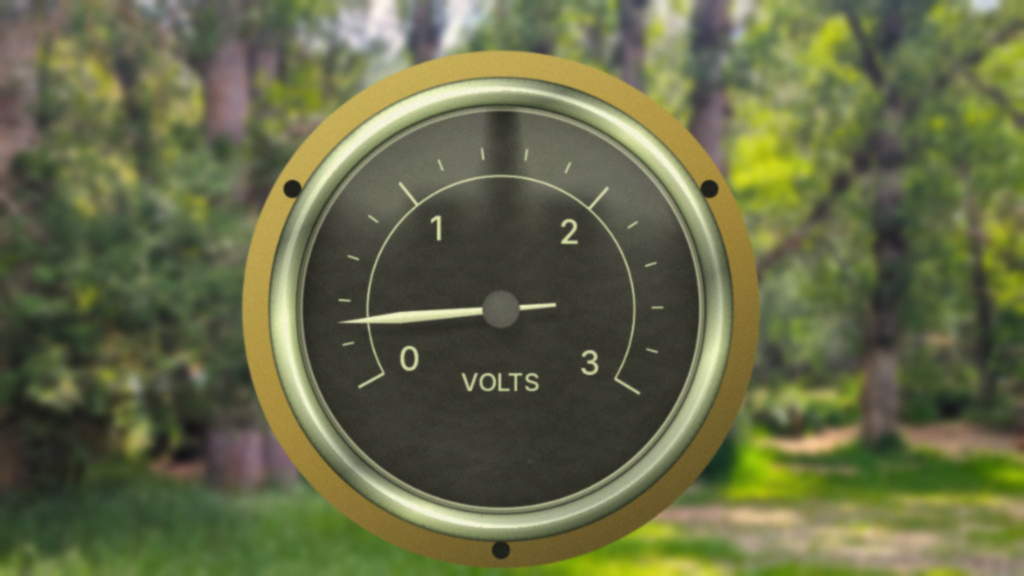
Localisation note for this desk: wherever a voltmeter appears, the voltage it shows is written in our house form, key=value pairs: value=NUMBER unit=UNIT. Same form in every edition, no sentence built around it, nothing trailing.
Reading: value=0.3 unit=V
